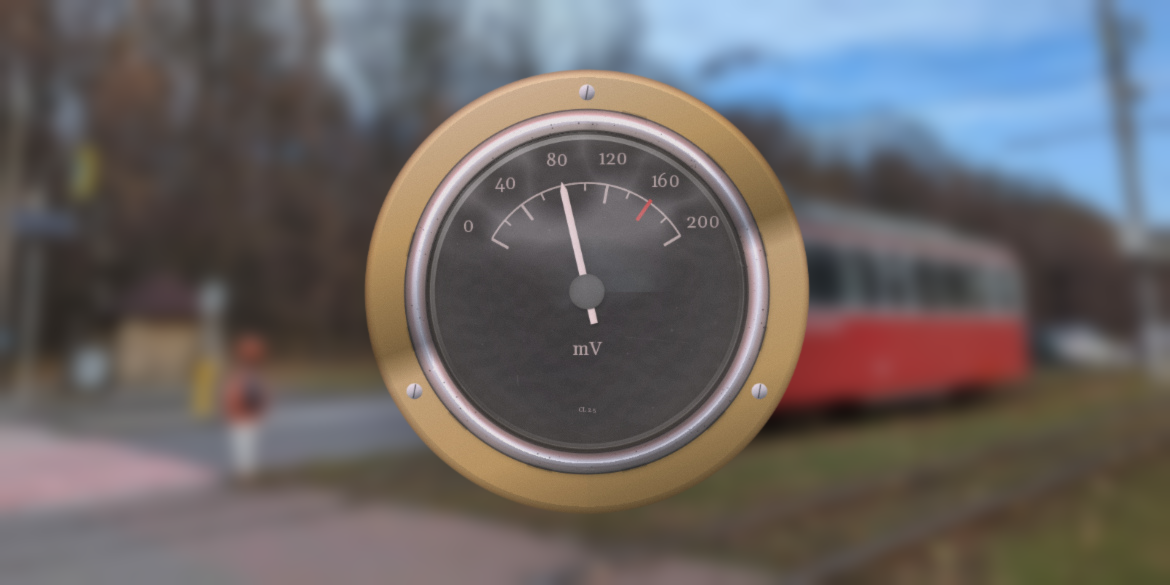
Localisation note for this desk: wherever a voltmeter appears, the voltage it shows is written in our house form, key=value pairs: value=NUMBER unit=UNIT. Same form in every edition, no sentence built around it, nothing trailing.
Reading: value=80 unit=mV
